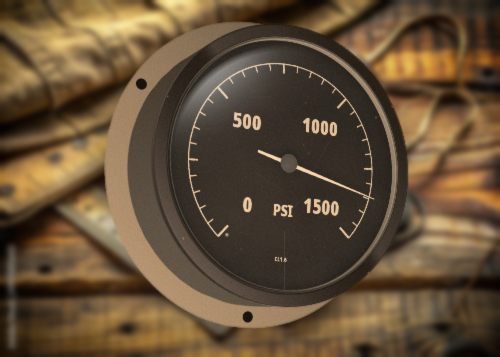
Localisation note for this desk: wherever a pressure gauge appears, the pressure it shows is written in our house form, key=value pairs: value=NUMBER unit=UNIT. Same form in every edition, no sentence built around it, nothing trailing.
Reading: value=1350 unit=psi
